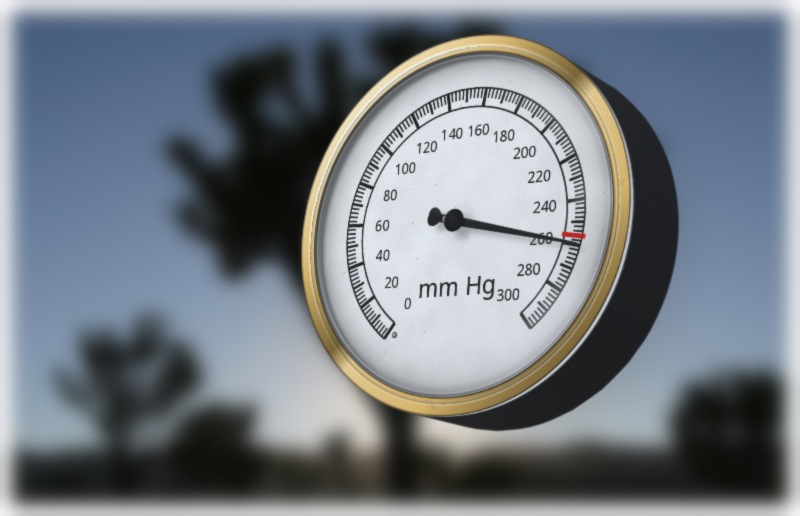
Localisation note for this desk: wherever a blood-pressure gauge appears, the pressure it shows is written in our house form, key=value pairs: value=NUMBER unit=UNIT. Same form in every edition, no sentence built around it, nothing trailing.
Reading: value=260 unit=mmHg
